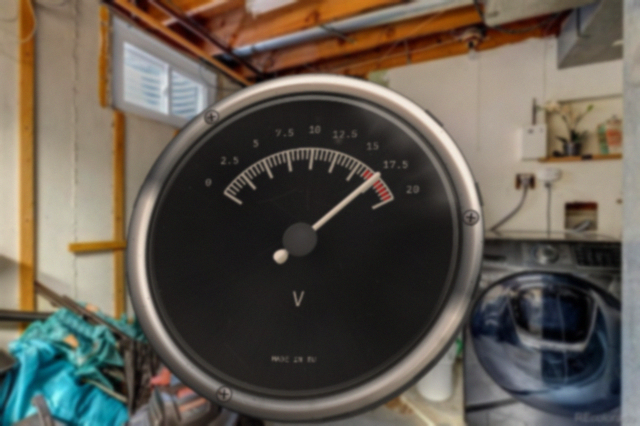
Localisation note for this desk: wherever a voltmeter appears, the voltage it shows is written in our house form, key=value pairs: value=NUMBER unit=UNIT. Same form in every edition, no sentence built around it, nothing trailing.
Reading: value=17.5 unit=V
